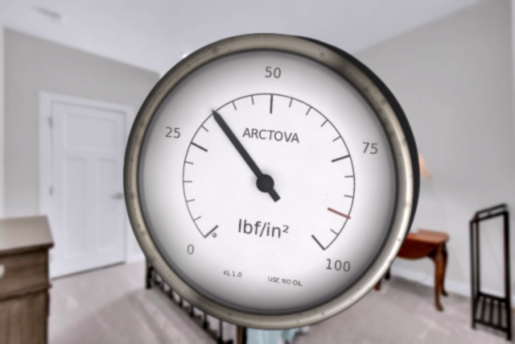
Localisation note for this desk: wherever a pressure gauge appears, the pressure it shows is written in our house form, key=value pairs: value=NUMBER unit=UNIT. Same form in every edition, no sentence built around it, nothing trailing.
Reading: value=35 unit=psi
